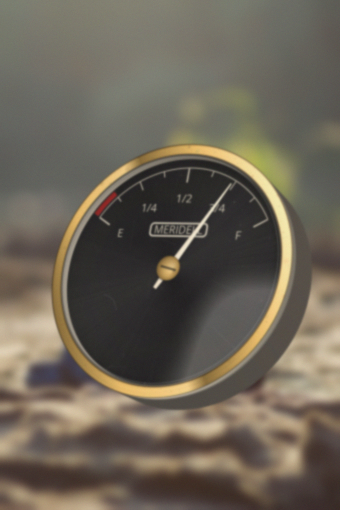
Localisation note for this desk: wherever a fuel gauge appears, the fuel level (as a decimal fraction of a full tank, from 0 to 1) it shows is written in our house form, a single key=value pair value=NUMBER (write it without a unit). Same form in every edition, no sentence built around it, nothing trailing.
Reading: value=0.75
